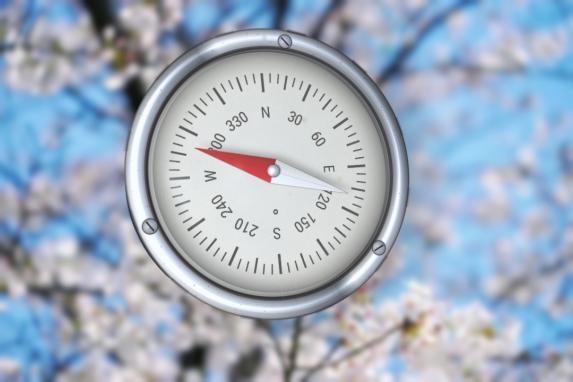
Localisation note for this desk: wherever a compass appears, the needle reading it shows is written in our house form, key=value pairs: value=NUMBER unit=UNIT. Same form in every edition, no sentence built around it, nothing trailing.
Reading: value=290 unit=°
